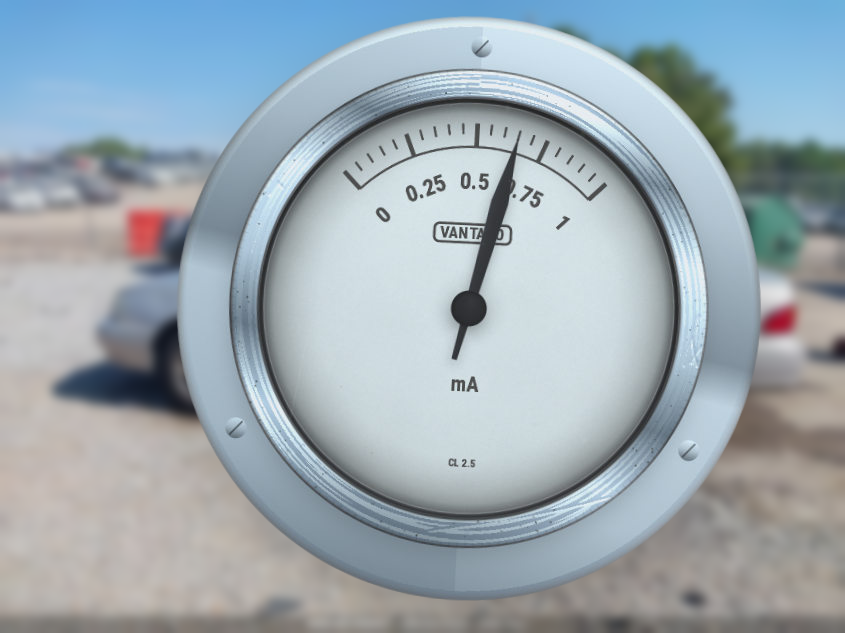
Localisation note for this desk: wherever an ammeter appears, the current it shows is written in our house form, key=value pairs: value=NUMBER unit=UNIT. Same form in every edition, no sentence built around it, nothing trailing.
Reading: value=0.65 unit=mA
